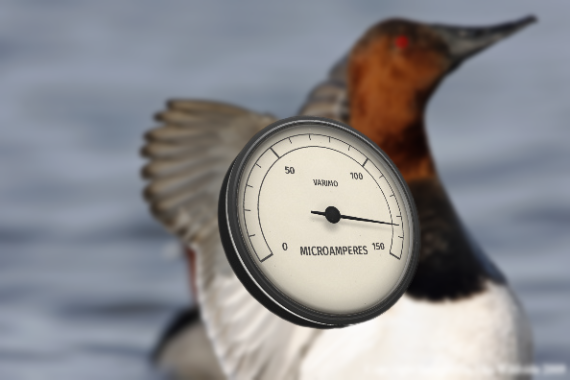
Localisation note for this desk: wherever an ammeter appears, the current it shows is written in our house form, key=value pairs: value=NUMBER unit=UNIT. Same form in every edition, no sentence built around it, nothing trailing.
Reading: value=135 unit=µA
